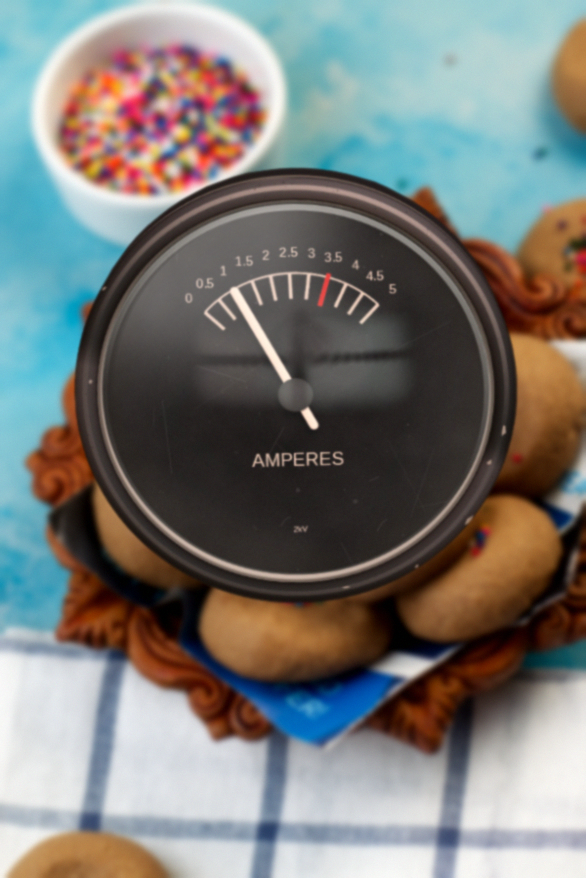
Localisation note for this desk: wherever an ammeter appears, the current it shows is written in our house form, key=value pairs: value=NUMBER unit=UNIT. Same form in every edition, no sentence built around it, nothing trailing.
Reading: value=1 unit=A
